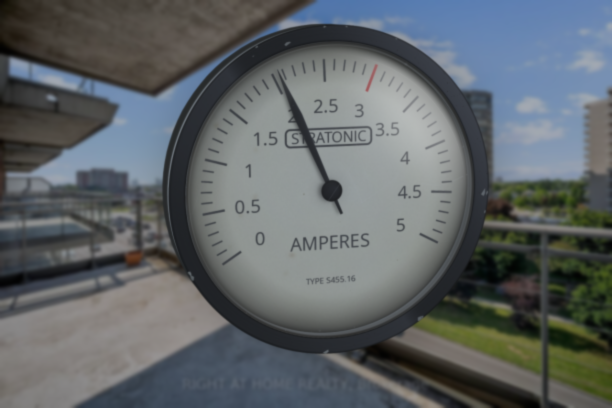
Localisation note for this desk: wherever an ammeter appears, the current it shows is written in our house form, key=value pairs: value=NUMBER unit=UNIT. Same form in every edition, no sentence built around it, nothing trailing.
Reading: value=2.05 unit=A
